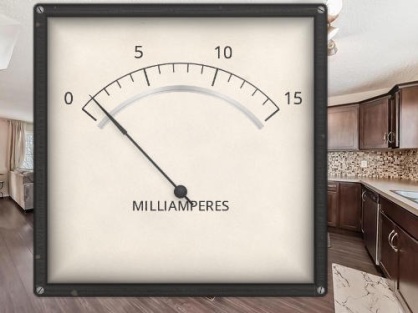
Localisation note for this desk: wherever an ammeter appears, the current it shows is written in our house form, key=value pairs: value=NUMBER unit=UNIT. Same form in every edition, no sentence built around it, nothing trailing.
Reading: value=1 unit=mA
